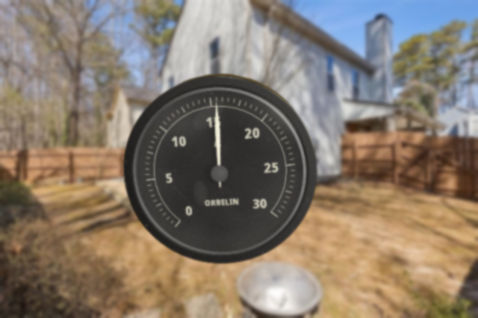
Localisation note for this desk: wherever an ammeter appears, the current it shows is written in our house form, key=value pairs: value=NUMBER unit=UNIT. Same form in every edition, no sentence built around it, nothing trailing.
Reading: value=15.5 unit=A
